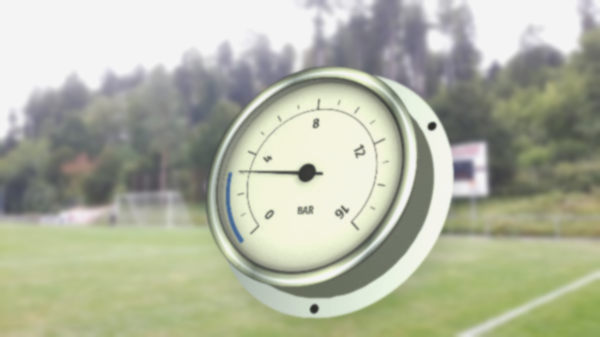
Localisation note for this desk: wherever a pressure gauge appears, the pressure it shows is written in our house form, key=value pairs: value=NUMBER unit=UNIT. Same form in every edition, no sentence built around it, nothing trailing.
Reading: value=3 unit=bar
